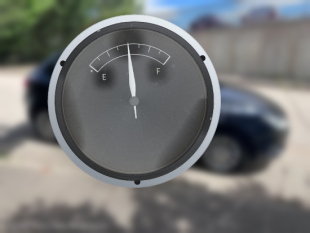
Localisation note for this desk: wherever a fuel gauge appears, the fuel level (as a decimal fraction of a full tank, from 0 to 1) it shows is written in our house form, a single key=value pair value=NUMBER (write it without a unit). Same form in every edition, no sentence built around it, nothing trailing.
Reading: value=0.5
